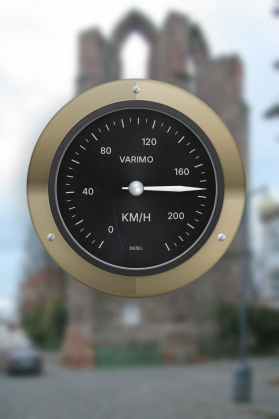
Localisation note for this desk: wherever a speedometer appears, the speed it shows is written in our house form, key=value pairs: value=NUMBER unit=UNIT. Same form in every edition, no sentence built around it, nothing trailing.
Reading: value=175 unit=km/h
